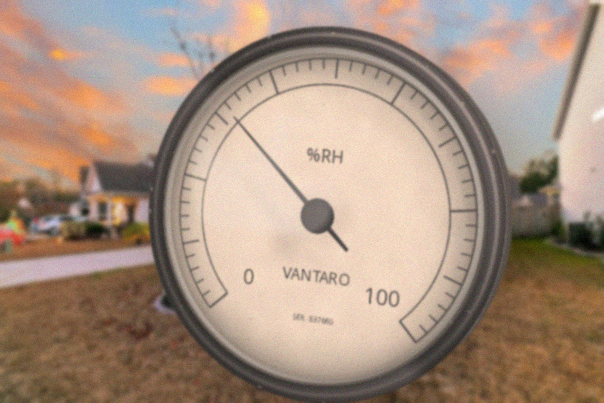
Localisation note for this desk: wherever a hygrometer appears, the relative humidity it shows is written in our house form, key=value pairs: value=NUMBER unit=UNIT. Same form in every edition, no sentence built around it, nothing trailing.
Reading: value=32 unit=%
